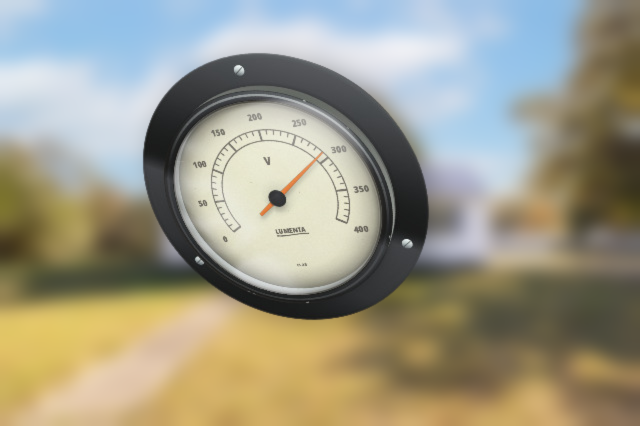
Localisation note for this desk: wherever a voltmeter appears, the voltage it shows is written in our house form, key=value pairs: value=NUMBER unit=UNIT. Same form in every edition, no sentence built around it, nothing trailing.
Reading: value=290 unit=V
